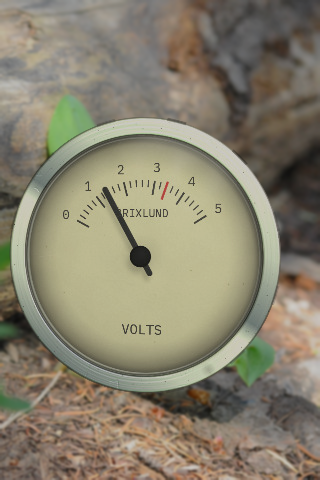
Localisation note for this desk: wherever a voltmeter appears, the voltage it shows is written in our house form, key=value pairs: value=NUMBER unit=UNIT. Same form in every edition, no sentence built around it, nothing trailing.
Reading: value=1.4 unit=V
